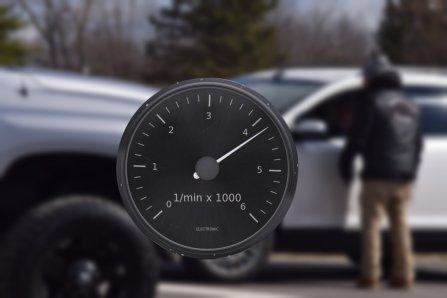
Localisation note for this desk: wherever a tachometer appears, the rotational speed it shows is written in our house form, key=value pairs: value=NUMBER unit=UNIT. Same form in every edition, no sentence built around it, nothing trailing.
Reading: value=4200 unit=rpm
